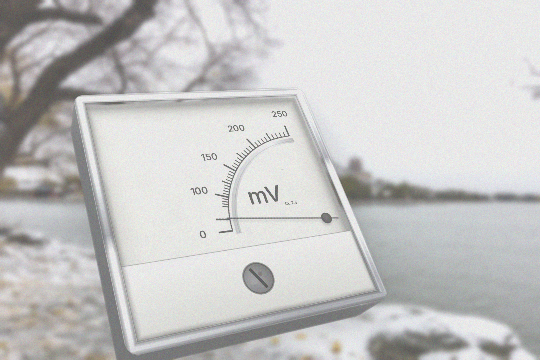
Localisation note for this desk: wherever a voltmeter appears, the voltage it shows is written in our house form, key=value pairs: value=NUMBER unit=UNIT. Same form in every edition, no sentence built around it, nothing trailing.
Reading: value=50 unit=mV
